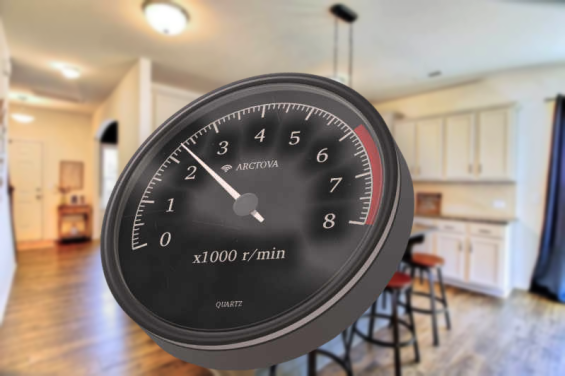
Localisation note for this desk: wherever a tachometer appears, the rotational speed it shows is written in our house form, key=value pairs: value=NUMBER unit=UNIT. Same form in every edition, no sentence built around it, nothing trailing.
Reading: value=2300 unit=rpm
